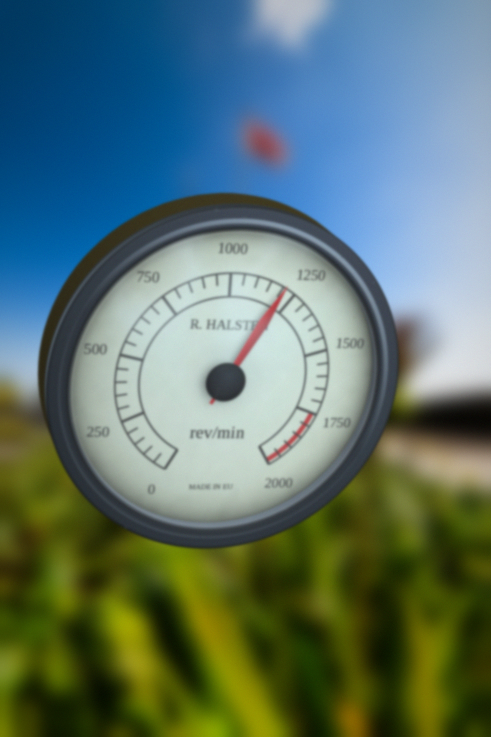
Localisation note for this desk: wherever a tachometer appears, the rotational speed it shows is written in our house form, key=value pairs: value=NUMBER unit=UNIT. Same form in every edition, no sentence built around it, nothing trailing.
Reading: value=1200 unit=rpm
